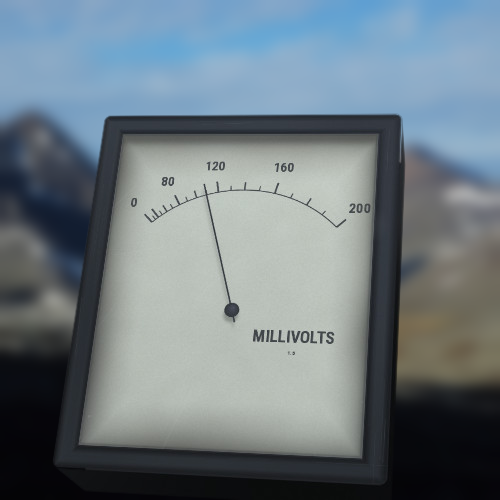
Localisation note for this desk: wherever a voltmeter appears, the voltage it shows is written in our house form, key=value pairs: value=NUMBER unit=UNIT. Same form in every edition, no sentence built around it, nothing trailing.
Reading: value=110 unit=mV
